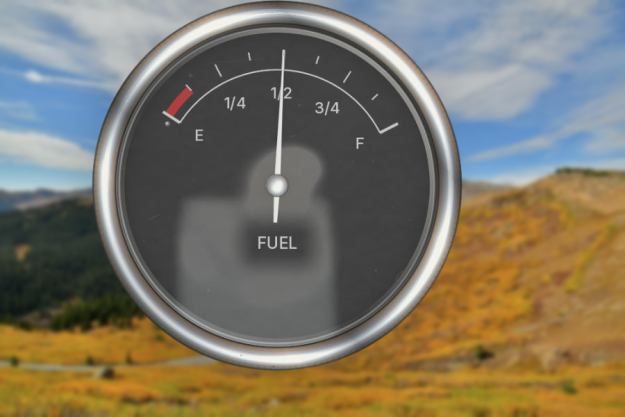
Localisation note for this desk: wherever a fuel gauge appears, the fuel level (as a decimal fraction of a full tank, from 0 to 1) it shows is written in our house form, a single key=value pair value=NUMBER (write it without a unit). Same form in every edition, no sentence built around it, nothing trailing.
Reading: value=0.5
